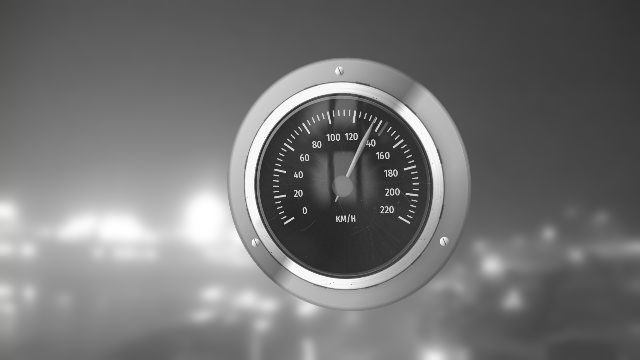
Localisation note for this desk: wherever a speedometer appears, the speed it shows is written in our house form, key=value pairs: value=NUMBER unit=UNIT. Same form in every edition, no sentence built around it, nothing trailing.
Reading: value=136 unit=km/h
